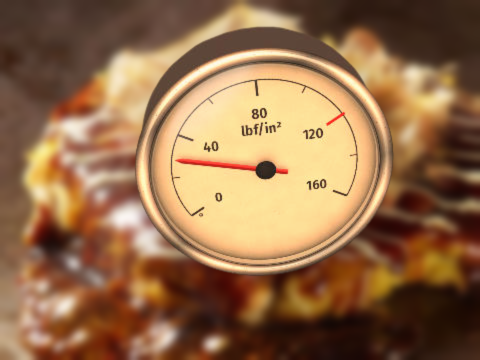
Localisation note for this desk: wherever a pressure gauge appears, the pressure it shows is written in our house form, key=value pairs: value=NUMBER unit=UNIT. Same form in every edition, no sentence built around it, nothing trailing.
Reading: value=30 unit=psi
